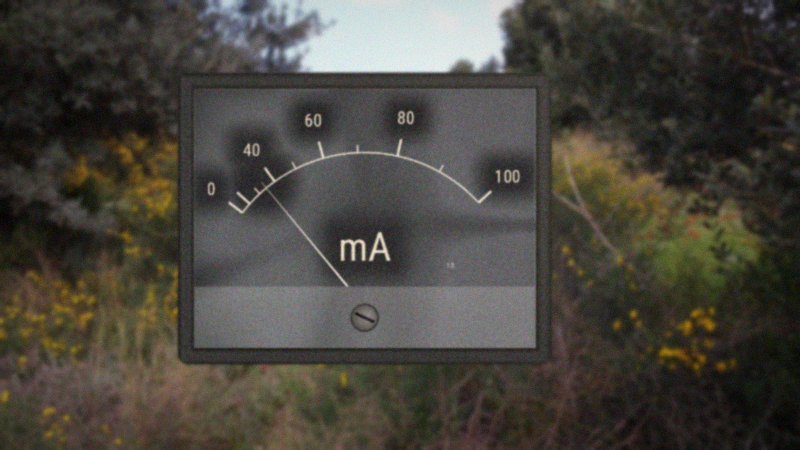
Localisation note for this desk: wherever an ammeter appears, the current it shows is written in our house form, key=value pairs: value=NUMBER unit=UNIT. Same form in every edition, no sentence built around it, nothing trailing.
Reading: value=35 unit=mA
